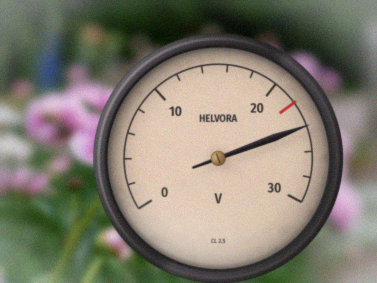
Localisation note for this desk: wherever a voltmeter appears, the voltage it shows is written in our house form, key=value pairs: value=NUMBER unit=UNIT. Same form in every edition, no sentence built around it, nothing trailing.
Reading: value=24 unit=V
